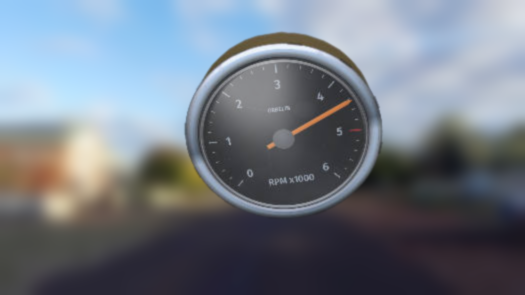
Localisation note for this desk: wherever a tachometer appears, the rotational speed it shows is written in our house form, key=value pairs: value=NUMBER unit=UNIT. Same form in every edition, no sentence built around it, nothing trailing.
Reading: value=4400 unit=rpm
